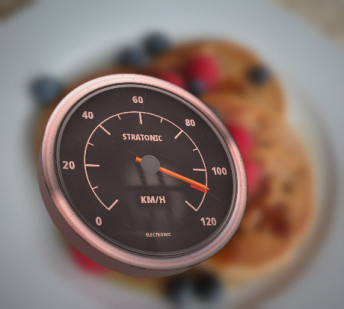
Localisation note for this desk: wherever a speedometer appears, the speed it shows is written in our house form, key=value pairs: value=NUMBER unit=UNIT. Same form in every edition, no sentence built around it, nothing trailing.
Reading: value=110 unit=km/h
